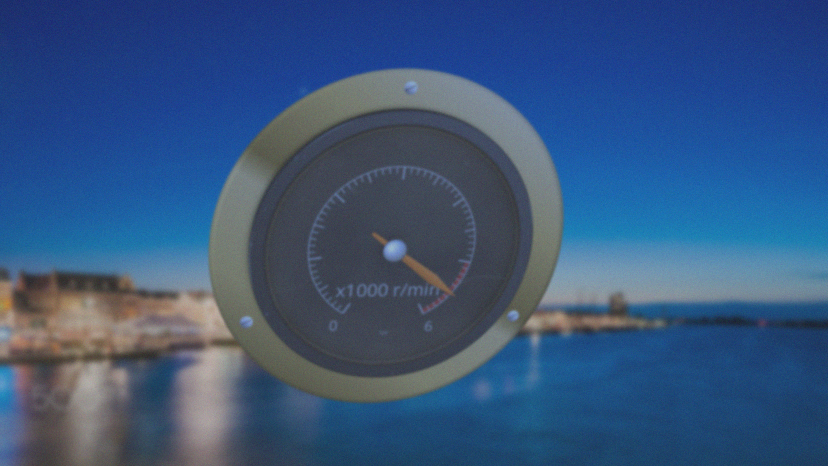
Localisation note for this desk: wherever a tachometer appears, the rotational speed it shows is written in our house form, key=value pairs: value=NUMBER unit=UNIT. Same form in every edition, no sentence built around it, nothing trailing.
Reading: value=5500 unit=rpm
